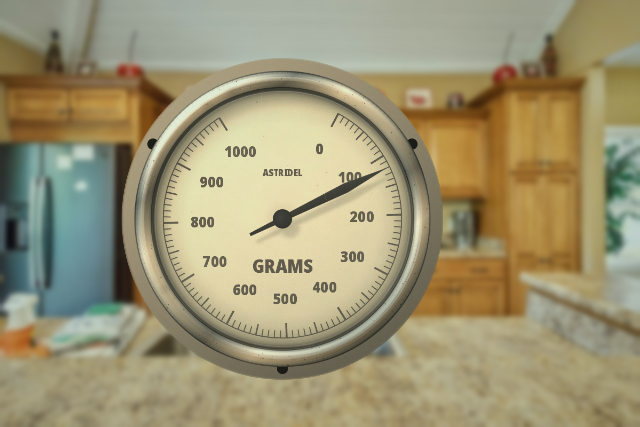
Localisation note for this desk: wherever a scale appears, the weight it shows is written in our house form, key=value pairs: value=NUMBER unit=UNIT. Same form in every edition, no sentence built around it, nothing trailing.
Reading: value=120 unit=g
